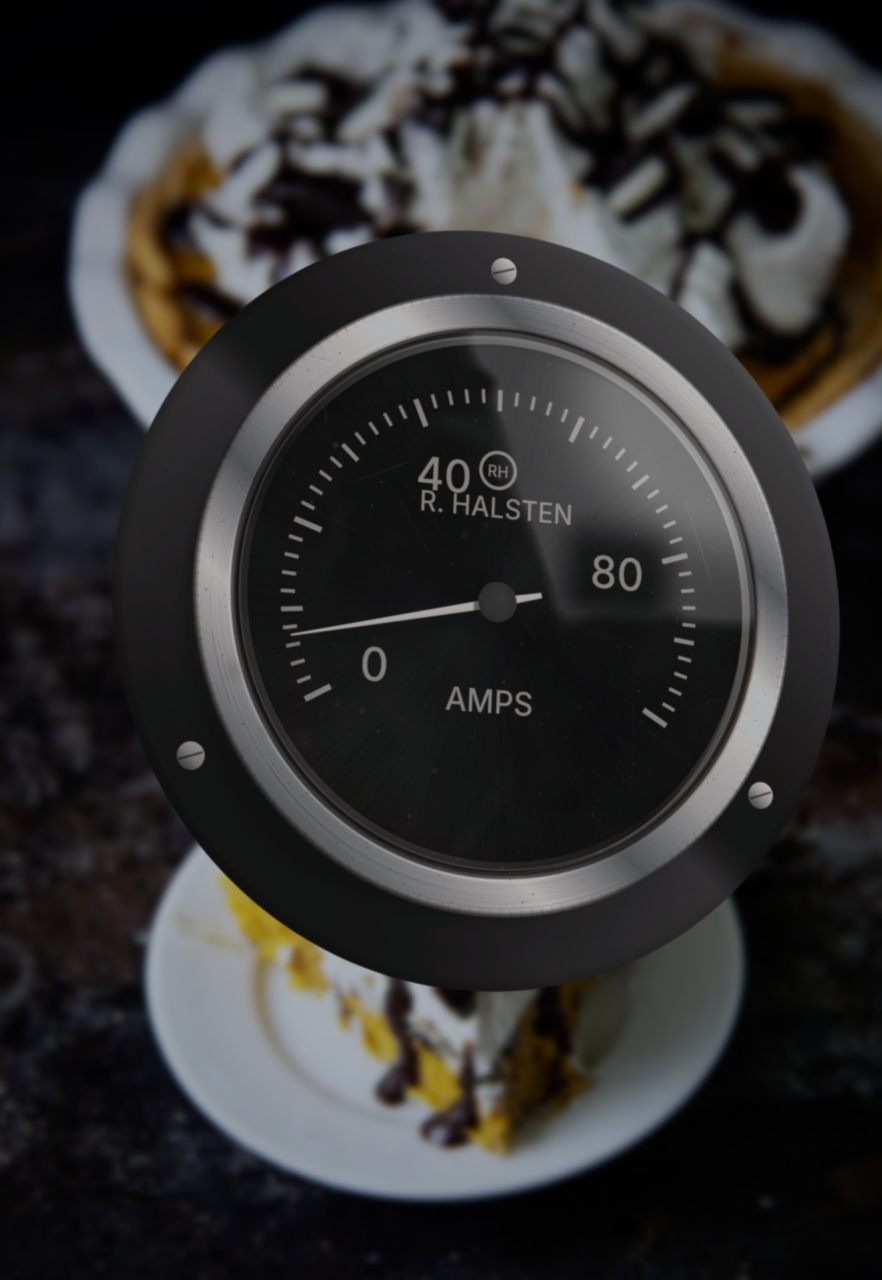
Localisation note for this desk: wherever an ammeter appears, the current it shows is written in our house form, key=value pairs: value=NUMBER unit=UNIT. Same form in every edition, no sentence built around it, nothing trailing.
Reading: value=7 unit=A
